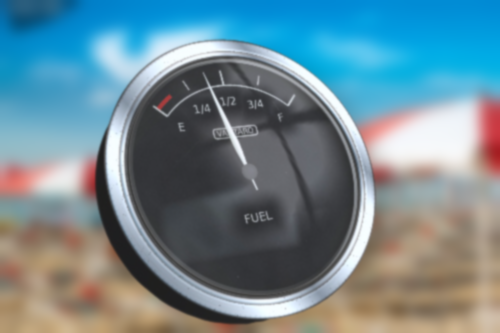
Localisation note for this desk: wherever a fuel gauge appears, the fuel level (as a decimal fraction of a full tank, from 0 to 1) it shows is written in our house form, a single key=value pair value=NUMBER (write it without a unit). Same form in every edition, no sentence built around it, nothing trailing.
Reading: value=0.375
